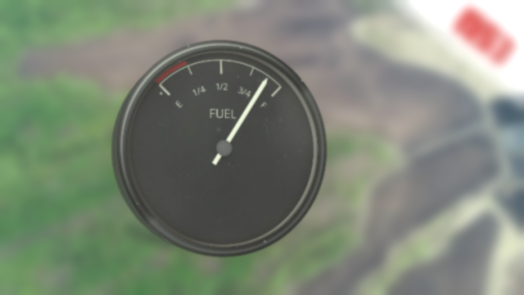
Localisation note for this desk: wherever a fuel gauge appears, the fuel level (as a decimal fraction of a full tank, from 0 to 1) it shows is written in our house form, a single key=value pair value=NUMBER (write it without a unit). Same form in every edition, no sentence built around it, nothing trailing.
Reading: value=0.875
